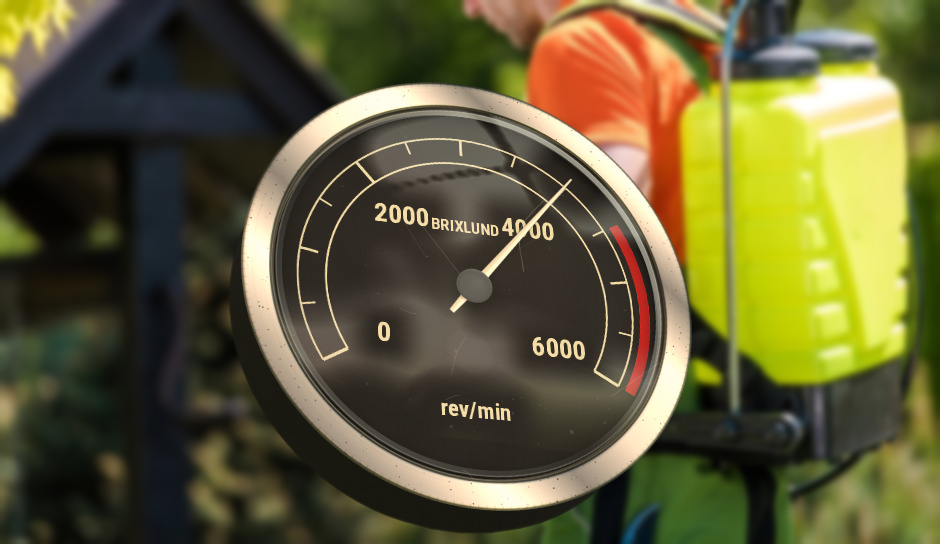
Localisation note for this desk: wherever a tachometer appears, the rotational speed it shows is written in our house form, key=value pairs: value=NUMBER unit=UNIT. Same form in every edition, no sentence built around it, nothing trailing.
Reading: value=4000 unit=rpm
